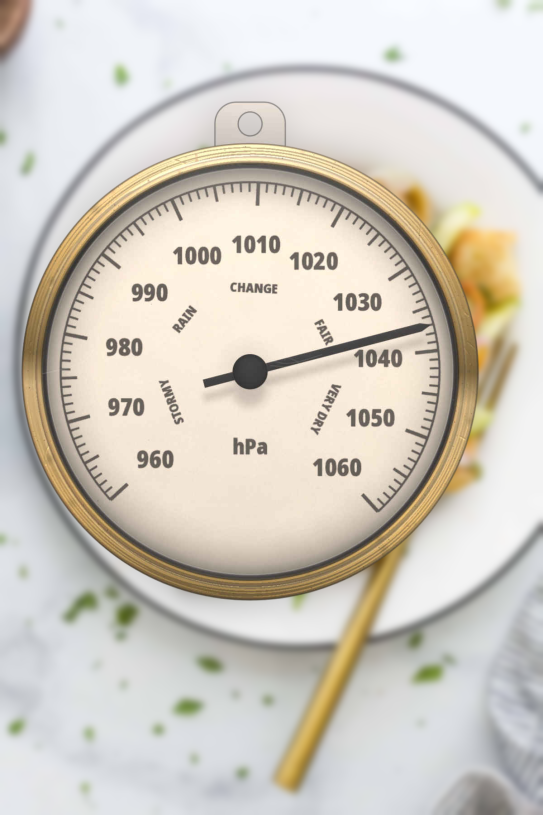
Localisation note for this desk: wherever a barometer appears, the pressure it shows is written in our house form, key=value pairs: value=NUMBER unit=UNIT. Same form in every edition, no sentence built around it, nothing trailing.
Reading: value=1037 unit=hPa
